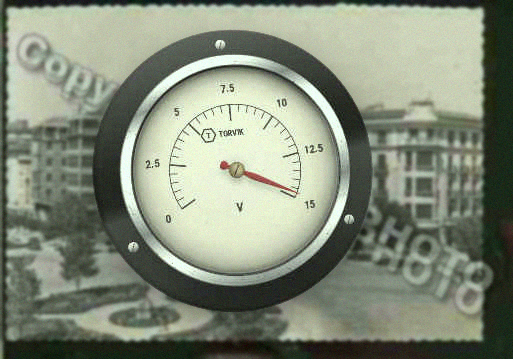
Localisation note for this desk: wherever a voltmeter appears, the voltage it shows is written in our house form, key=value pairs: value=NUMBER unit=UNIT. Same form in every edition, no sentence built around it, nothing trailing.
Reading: value=14.75 unit=V
